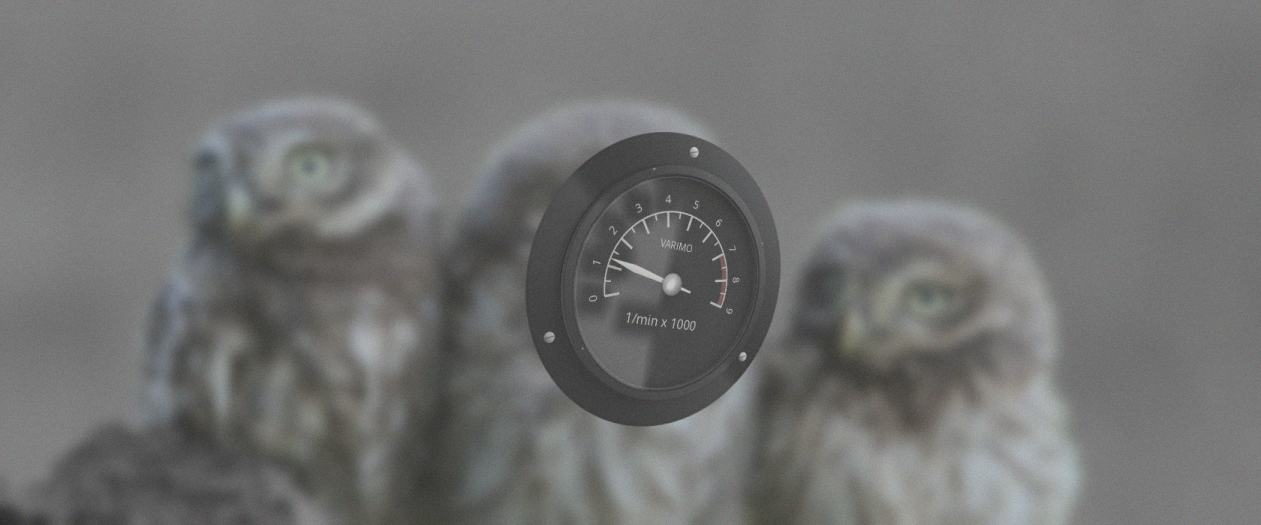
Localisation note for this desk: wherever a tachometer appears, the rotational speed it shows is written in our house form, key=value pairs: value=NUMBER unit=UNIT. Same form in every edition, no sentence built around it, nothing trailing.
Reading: value=1250 unit=rpm
